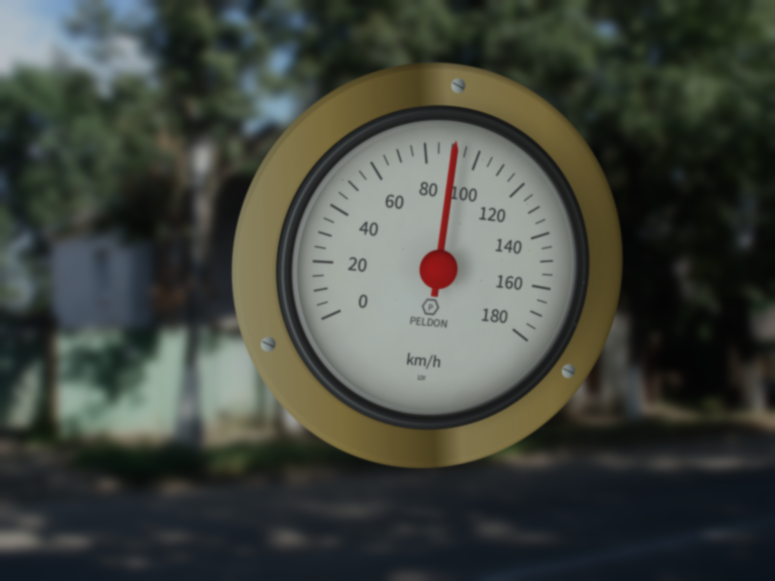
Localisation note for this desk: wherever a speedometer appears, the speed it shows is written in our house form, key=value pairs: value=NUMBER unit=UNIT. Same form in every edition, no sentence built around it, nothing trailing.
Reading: value=90 unit=km/h
